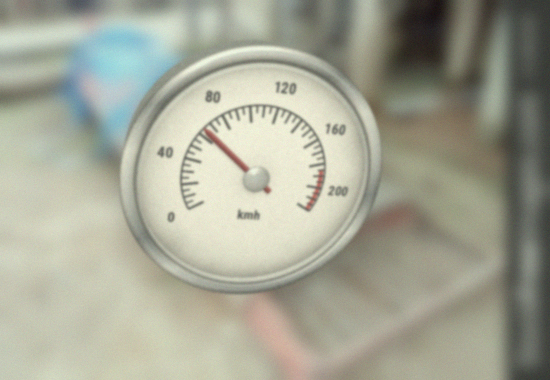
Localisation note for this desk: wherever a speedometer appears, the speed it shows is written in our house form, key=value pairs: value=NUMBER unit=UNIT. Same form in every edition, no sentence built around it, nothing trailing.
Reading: value=65 unit=km/h
